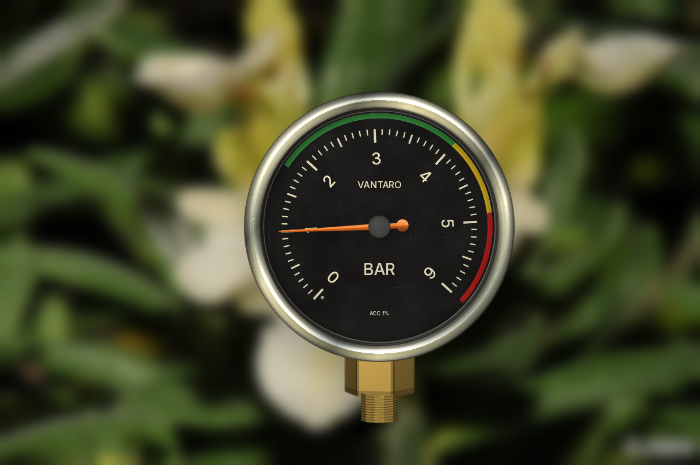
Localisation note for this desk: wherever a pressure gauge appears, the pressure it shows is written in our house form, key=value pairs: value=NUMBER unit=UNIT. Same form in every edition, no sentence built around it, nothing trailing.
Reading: value=1 unit=bar
